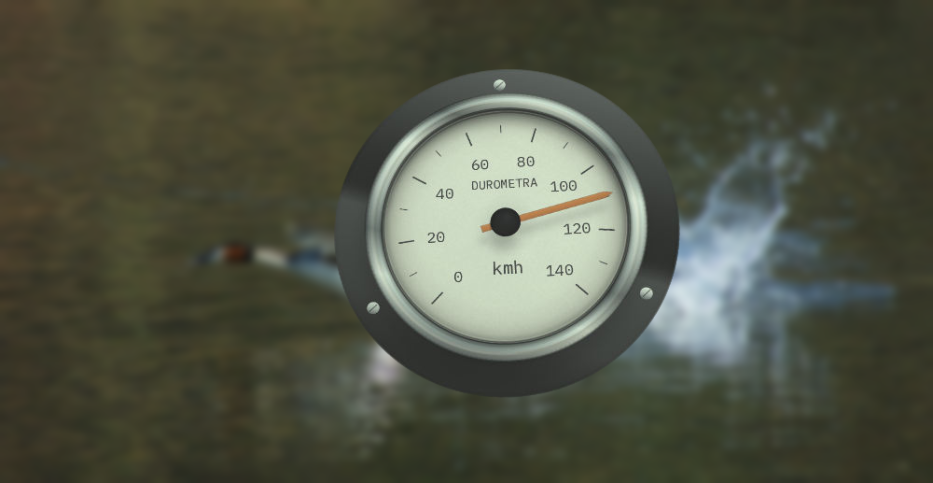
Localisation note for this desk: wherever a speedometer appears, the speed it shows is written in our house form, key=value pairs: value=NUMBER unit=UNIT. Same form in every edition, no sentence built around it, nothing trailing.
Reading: value=110 unit=km/h
